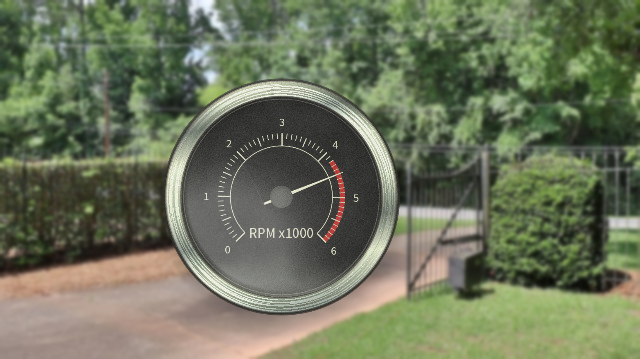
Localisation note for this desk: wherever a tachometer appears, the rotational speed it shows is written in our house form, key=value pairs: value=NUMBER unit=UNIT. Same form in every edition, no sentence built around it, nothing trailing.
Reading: value=4500 unit=rpm
